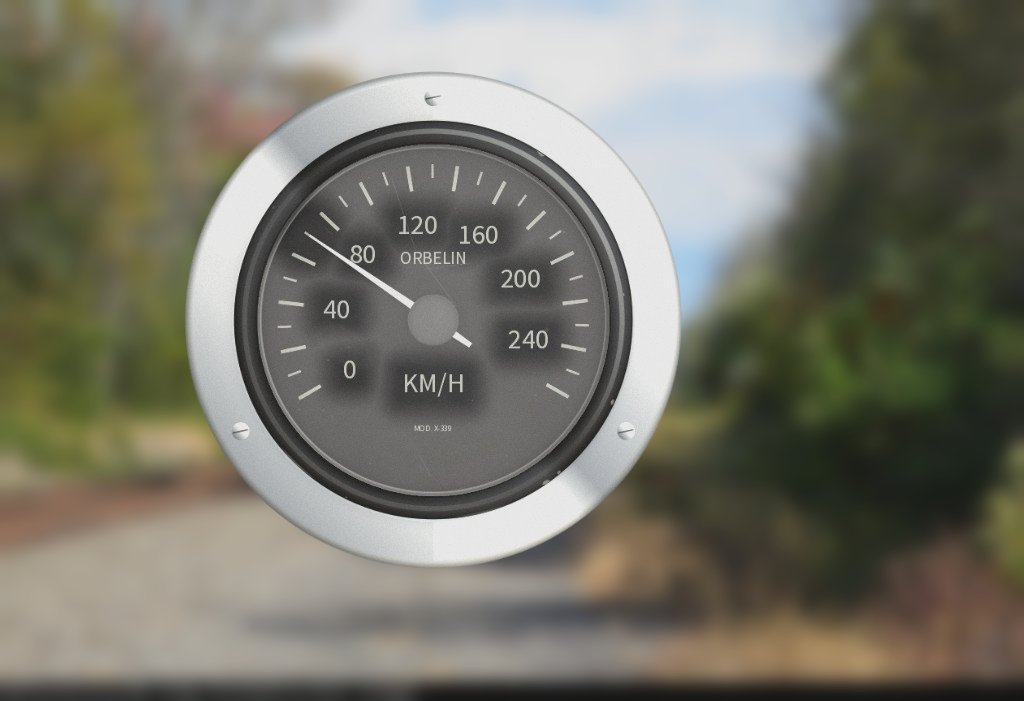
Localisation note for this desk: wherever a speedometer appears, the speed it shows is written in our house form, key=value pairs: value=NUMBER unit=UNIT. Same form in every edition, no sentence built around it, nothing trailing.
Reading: value=70 unit=km/h
